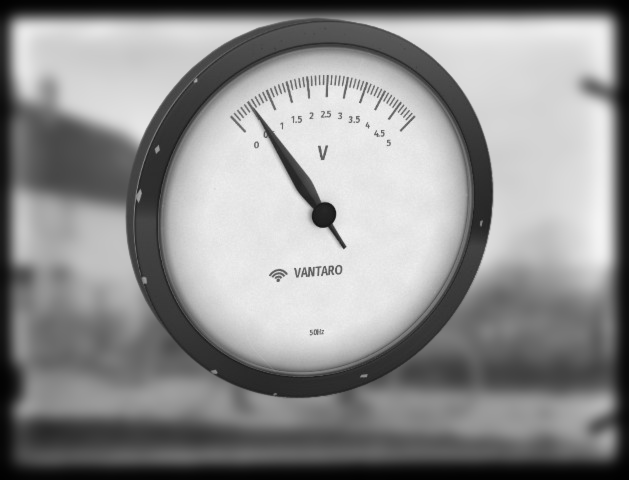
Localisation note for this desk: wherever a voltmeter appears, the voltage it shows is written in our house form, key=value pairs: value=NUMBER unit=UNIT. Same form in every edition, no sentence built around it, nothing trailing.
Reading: value=0.5 unit=V
